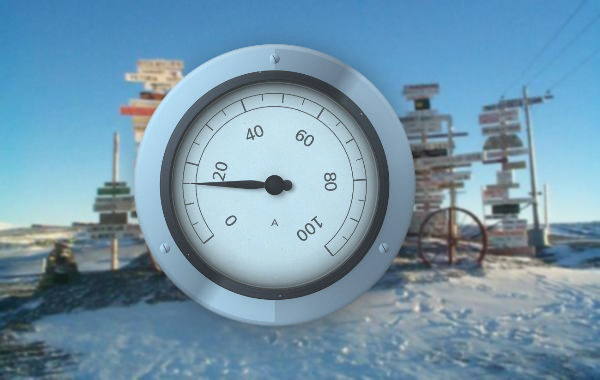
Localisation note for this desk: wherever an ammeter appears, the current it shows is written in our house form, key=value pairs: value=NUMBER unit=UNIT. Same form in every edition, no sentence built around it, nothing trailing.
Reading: value=15 unit=A
